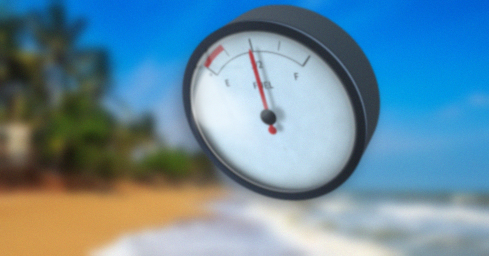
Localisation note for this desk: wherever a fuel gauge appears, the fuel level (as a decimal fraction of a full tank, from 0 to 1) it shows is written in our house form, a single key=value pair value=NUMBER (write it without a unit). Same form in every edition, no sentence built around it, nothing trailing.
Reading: value=0.5
